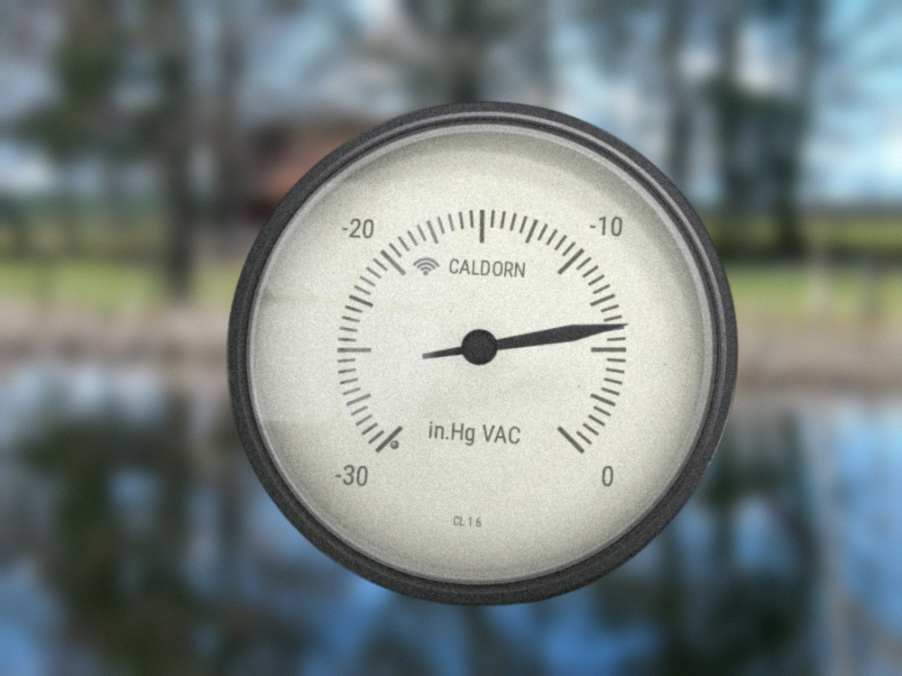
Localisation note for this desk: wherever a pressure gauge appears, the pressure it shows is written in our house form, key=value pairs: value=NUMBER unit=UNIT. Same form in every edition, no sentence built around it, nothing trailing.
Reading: value=-6 unit=inHg
